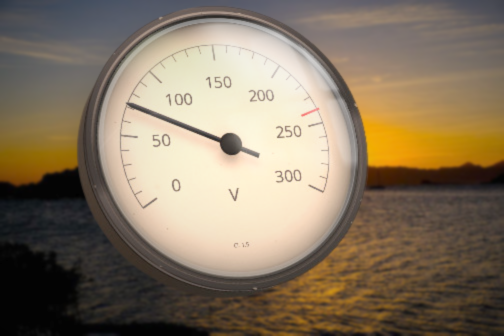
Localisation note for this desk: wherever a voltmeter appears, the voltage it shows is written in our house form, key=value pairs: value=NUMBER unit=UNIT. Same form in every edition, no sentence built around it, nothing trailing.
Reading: value=70 unit=V
